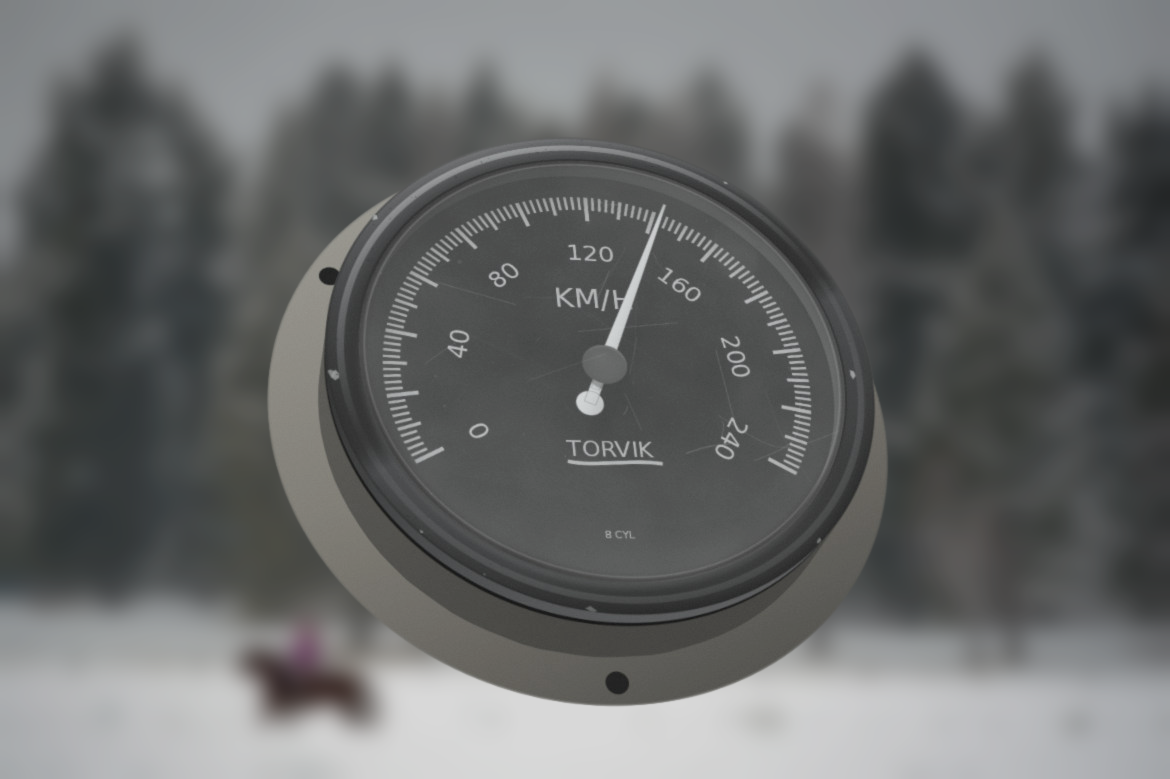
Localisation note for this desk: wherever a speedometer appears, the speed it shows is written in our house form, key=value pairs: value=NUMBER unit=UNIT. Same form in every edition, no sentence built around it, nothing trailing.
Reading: value=142 unit=km/h
